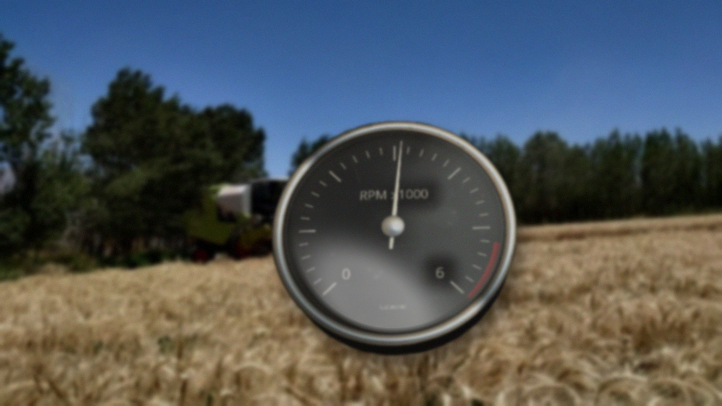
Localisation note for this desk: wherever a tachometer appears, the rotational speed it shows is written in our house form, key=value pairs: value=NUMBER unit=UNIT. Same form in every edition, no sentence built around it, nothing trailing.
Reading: value=3100 unit=rpm
